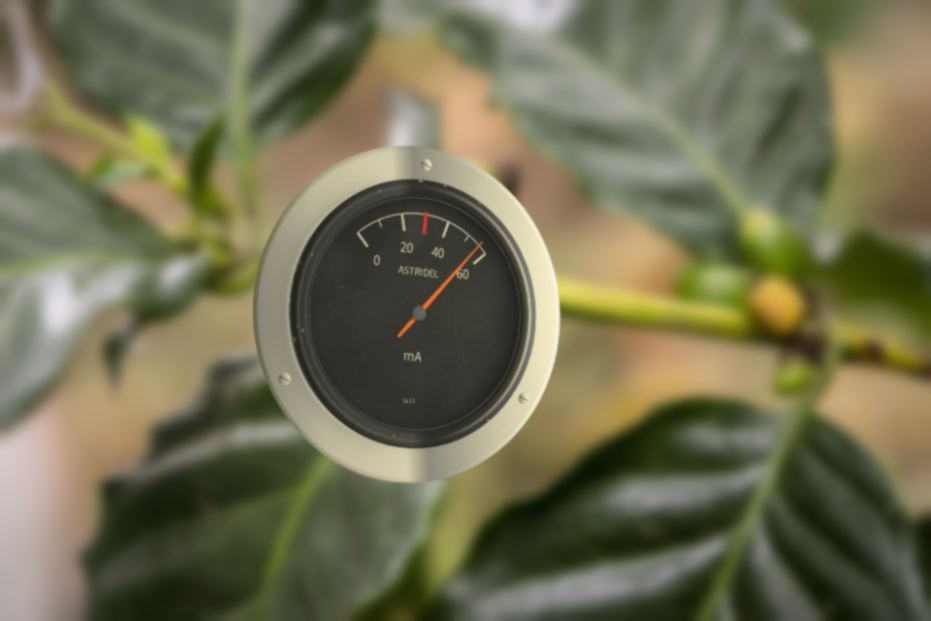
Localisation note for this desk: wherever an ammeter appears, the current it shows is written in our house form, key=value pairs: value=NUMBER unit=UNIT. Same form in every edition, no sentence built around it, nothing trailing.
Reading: value=55 unit=mA
